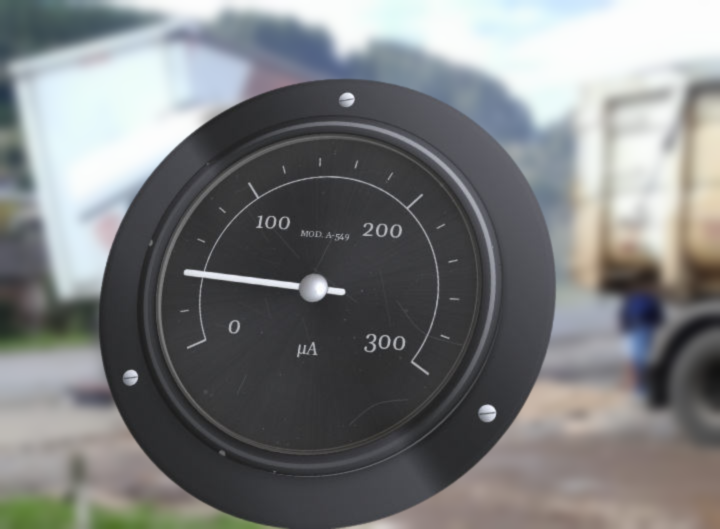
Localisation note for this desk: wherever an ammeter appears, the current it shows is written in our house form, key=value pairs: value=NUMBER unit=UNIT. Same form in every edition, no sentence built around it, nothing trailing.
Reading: value=40 unit=µA
